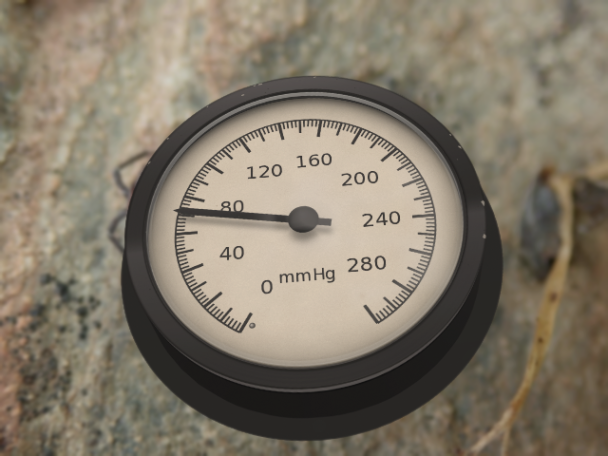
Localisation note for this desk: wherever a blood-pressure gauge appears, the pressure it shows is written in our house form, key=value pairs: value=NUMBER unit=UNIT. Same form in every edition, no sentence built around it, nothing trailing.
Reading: value=70 unit=mmHg
